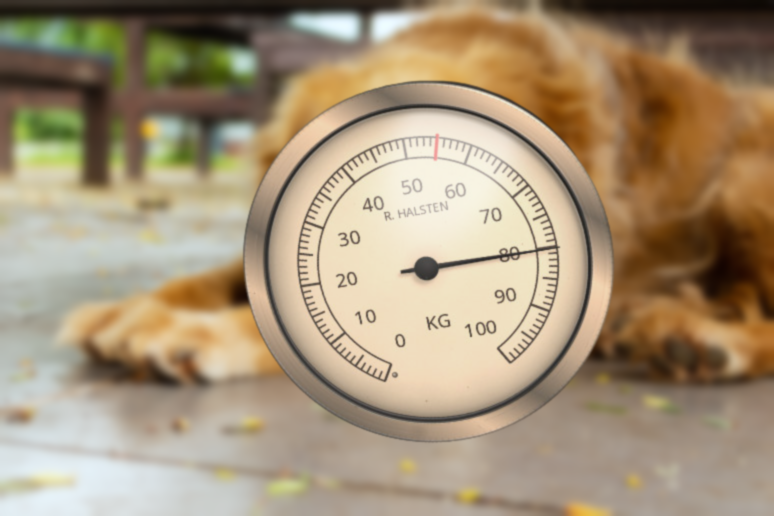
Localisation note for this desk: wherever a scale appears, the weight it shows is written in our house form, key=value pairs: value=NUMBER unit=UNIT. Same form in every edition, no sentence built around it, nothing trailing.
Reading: value=80 unit=kg
